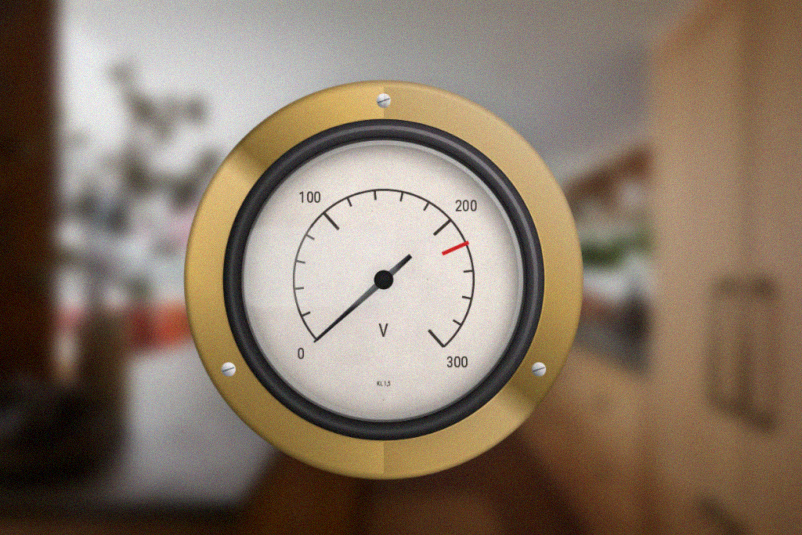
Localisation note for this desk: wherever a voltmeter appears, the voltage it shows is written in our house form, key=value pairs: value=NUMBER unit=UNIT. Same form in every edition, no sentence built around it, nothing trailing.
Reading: value=0 unit=V
